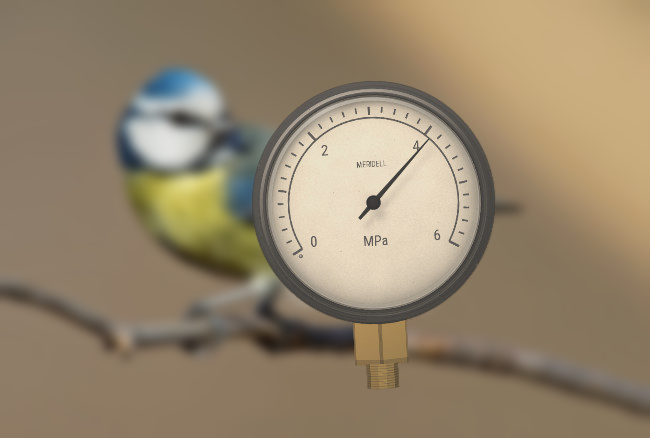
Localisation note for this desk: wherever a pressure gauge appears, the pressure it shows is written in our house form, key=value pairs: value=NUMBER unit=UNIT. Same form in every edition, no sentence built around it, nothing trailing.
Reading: value=4.1 unit=MPa
